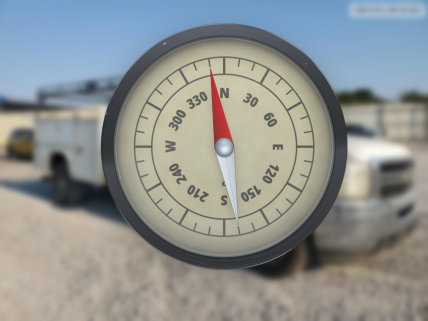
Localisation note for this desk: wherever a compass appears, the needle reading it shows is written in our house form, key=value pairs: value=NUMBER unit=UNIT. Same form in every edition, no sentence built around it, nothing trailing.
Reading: value=350 unit=°
